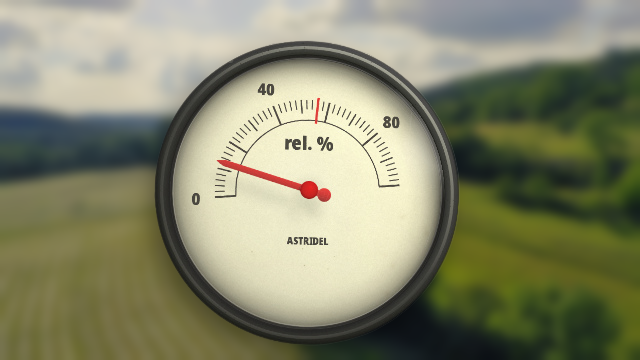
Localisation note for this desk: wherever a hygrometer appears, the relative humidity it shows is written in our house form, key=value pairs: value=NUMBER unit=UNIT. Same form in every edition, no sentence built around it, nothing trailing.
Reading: value=12 unit=%
